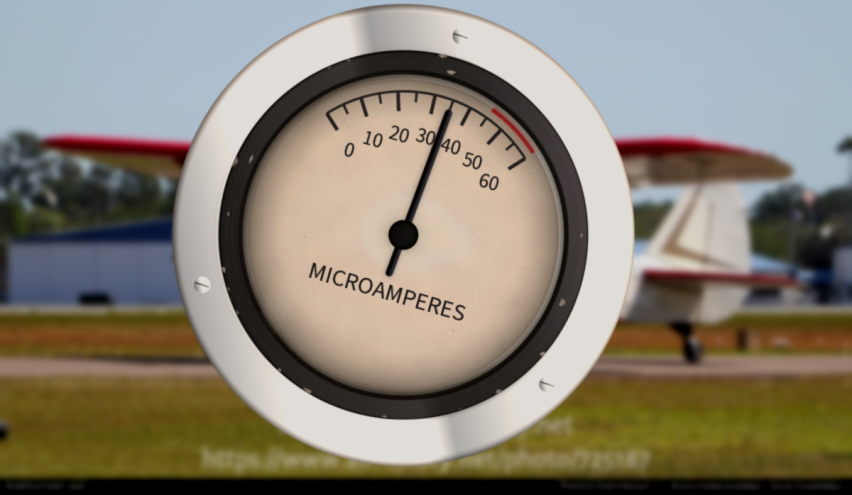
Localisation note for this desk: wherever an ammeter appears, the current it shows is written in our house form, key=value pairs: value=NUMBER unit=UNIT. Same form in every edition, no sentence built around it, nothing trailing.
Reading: value=35 unit=µA
